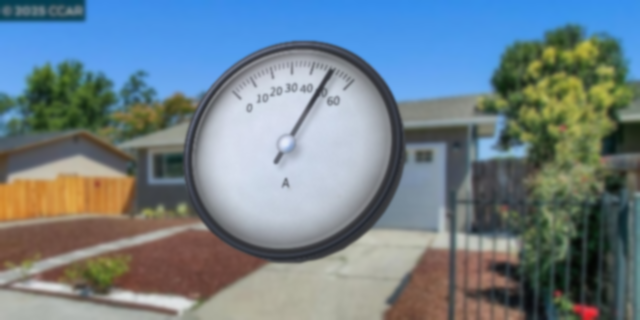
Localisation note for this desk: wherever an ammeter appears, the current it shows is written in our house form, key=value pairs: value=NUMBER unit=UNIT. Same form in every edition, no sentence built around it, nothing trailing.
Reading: value=50 unit=A
